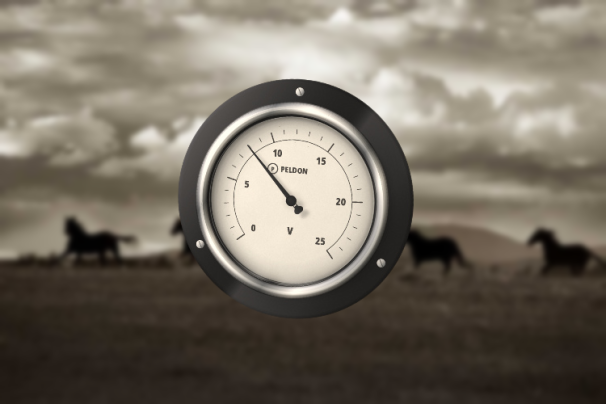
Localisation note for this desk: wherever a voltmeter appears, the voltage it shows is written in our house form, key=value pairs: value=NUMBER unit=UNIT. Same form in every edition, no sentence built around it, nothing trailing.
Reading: value=8 unit=V
